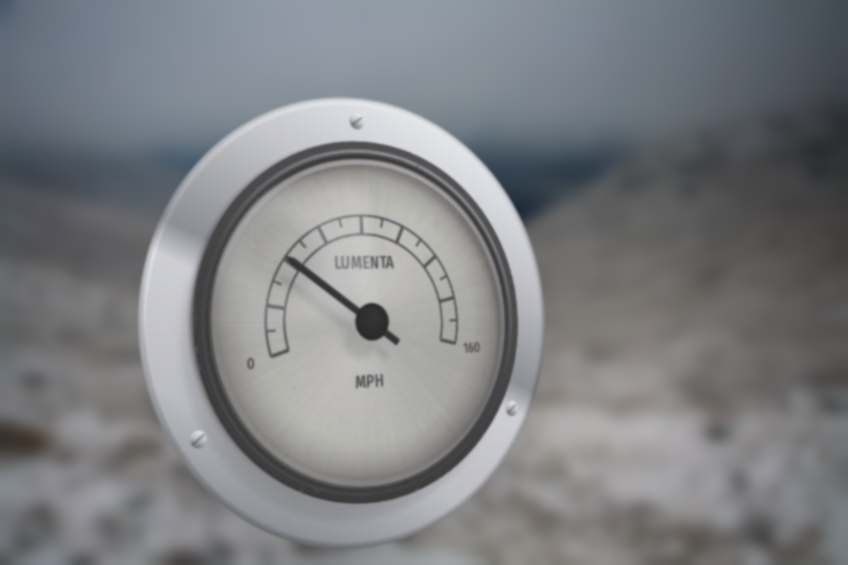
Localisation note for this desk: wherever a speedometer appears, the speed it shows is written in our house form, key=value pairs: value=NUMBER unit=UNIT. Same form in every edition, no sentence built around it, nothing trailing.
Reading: value=40 unit=mph
